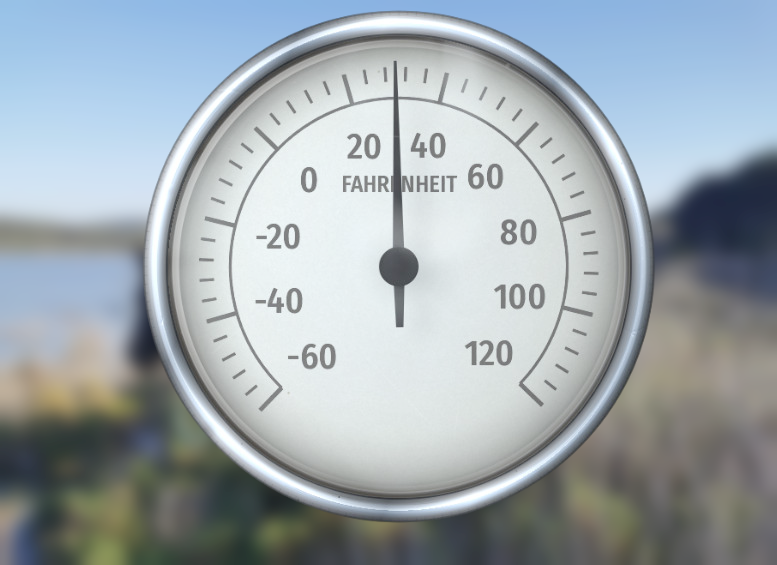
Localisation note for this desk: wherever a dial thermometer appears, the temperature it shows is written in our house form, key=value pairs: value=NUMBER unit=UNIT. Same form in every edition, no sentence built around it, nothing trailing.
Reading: value=30 unit=°F
